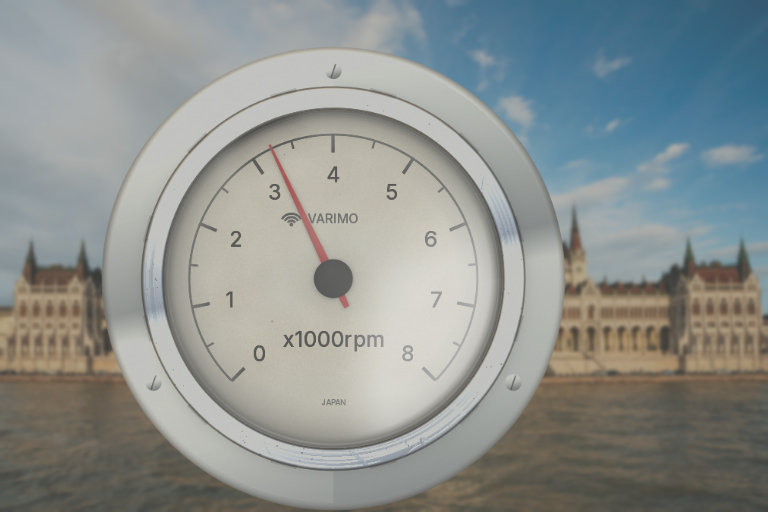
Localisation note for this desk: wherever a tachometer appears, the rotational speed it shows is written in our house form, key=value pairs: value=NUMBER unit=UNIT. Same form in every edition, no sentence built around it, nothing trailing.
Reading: value=3250 unit=rpm
